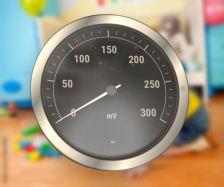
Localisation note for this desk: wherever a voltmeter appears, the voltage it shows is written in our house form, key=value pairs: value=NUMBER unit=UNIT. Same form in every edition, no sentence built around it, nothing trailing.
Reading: value=0 unit=mV
